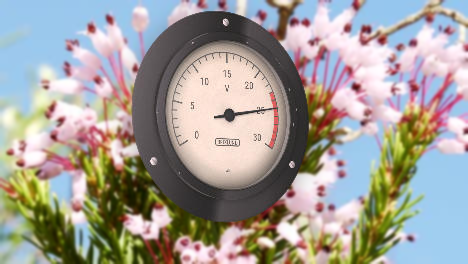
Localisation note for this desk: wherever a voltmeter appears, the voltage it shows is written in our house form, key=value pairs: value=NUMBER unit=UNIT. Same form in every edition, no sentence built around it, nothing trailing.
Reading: value=25 unit=V
